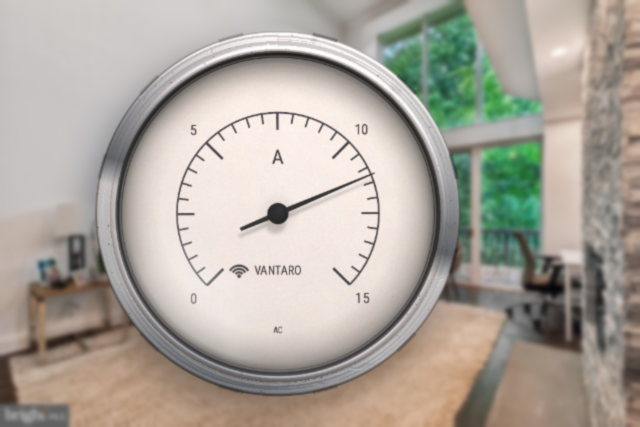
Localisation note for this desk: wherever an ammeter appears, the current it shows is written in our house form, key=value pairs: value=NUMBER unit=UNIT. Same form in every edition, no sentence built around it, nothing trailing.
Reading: value=11.25 unit=A
